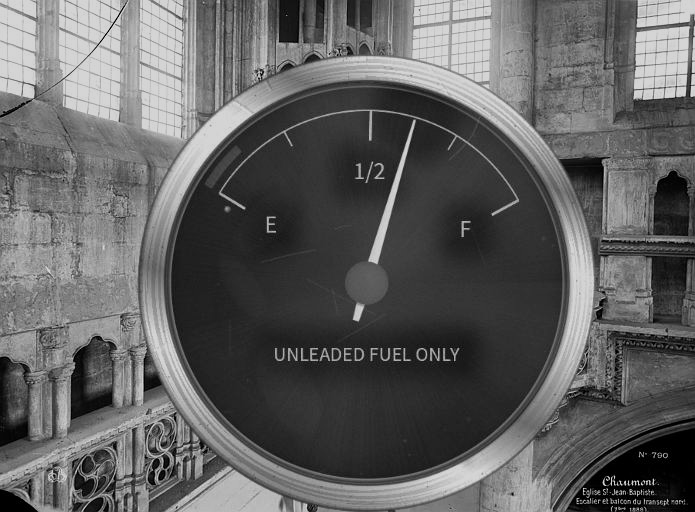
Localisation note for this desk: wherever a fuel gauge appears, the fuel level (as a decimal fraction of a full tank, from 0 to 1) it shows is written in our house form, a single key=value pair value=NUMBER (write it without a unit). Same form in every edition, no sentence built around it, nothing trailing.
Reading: value=0.625
